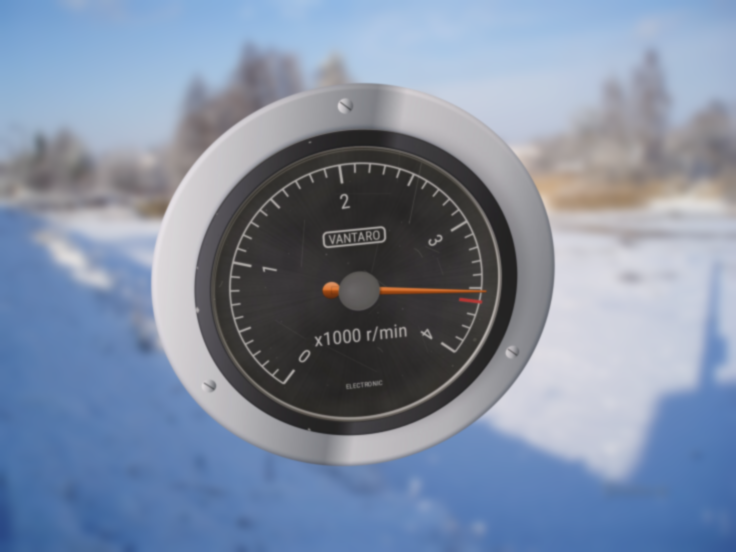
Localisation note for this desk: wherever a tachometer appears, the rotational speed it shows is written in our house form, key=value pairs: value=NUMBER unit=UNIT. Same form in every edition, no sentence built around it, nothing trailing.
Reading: value=3500 unit=rpm
